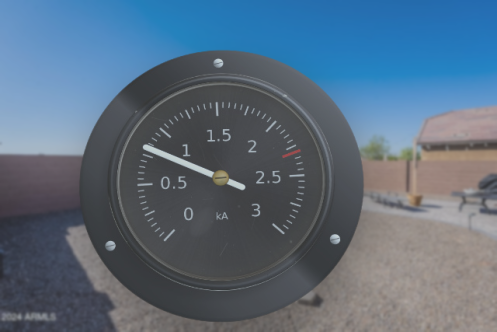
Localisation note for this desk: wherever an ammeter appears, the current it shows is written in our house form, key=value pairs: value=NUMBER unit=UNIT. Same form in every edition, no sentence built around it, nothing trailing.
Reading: value=0.8 unit=kA
